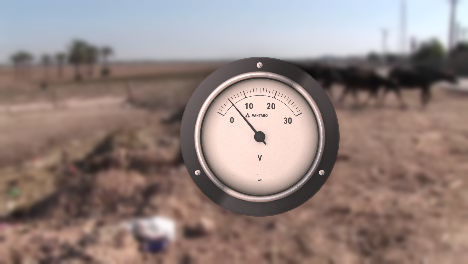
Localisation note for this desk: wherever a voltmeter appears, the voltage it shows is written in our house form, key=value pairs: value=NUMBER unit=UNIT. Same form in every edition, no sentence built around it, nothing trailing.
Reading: value=5 unit=V
